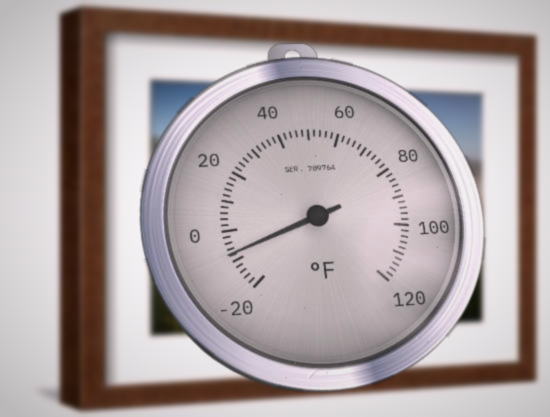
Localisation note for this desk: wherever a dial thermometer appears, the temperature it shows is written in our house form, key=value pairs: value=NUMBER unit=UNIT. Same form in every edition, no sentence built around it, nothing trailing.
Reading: value=-8 unit=°F
